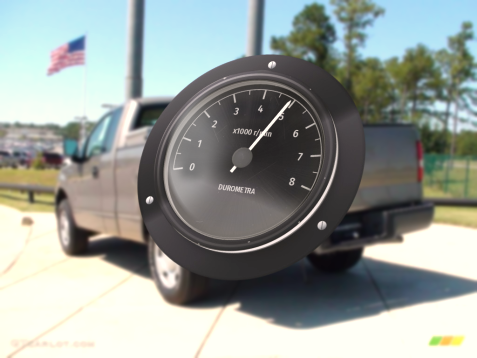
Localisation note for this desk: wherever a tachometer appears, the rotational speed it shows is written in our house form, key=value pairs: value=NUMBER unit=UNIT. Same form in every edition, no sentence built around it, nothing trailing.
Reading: value=5000 unit=rpm
